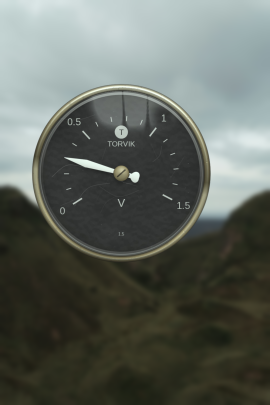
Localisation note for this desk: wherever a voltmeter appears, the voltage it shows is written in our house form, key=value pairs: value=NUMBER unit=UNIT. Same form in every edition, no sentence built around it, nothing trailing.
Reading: value=0.3 unit=V
